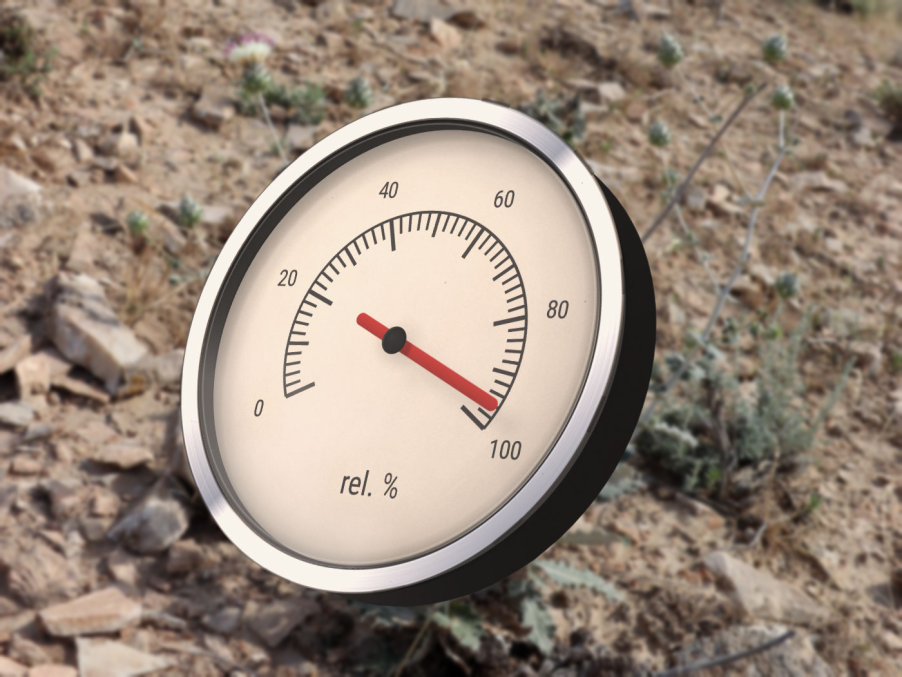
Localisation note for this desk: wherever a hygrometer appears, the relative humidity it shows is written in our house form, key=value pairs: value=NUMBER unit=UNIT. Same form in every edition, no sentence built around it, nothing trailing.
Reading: value=96 unit=%
